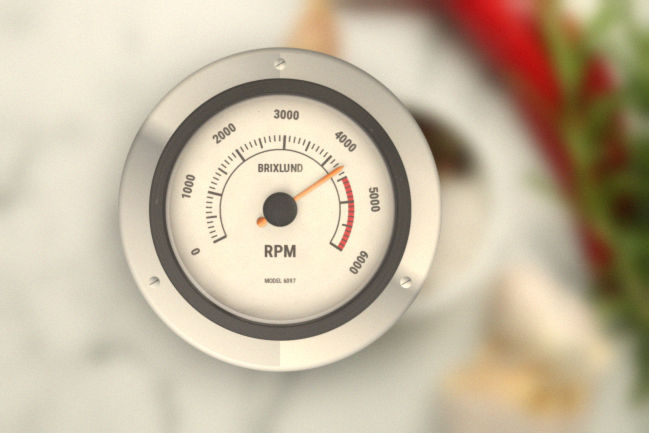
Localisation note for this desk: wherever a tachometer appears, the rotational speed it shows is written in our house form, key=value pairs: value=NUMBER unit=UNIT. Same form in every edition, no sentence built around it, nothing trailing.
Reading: value=4300 unit=rpm
